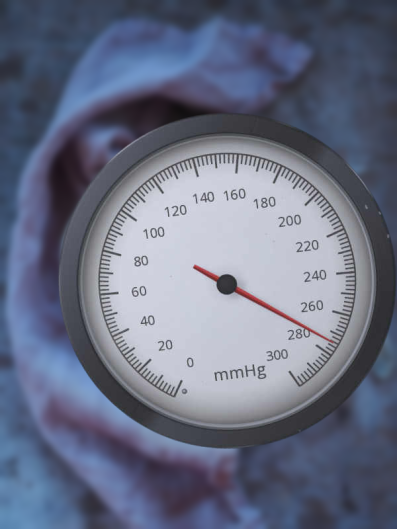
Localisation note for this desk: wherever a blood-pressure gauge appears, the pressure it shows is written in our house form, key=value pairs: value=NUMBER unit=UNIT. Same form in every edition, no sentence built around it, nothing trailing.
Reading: value=274 unit=mmHg
